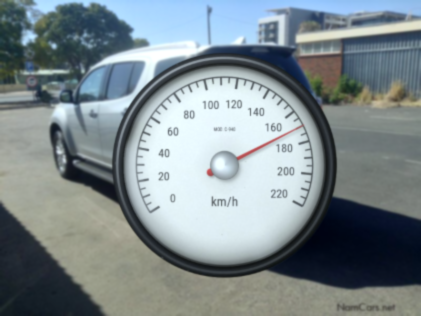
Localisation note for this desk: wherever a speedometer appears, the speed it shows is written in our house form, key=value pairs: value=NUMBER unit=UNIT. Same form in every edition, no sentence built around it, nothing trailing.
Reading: value=170 unit=km/h
